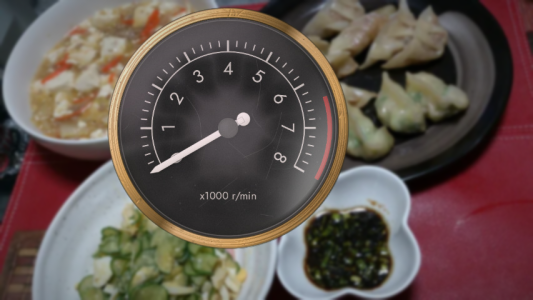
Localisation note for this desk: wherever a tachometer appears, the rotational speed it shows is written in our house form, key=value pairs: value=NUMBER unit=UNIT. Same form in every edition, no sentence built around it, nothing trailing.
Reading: value=0 unit=rpm
